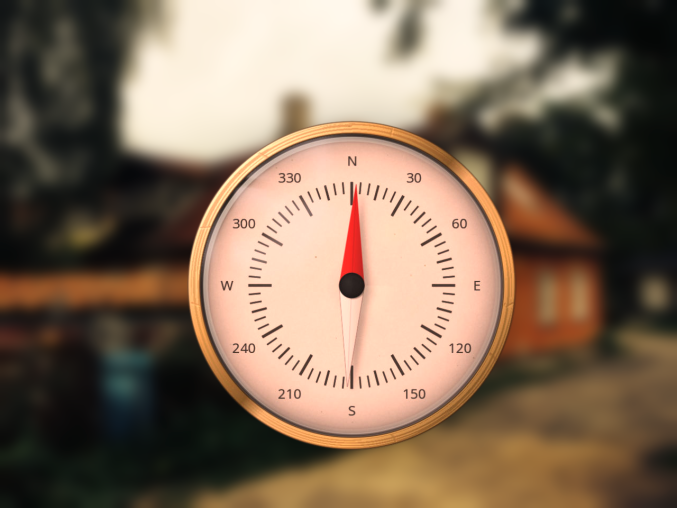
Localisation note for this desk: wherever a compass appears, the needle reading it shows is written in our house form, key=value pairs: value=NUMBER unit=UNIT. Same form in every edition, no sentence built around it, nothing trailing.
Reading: value=2.5 unit=°
